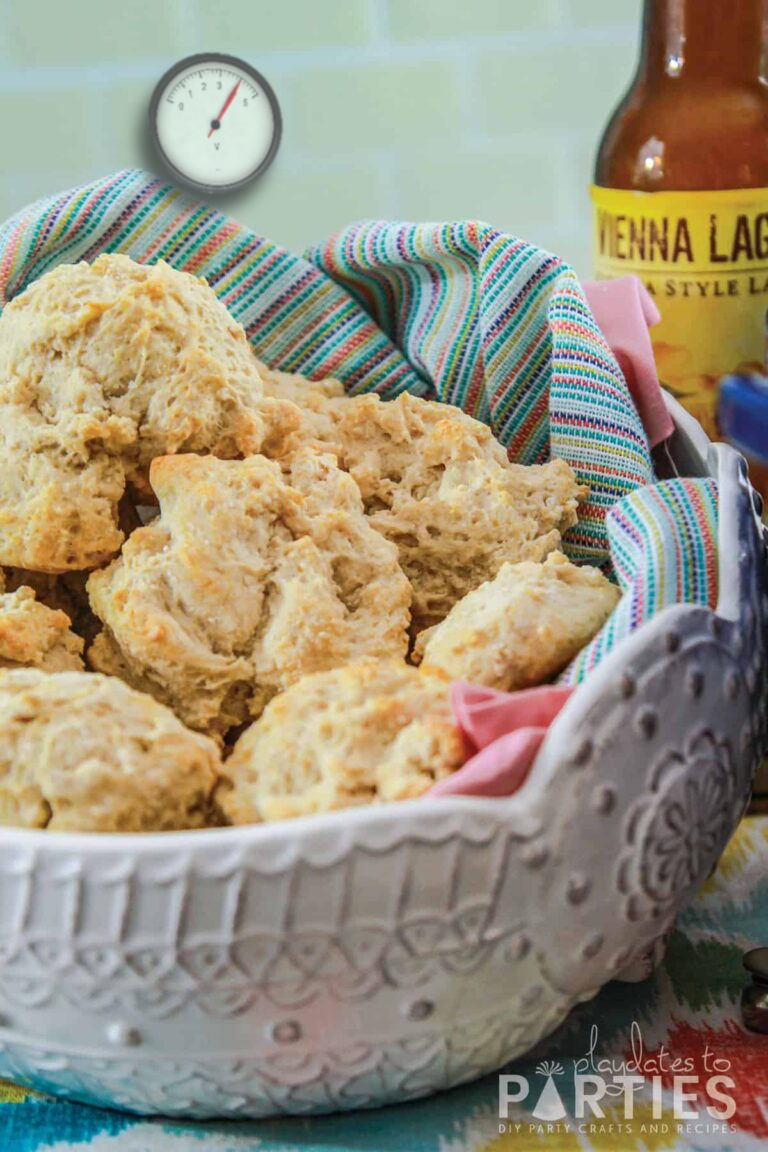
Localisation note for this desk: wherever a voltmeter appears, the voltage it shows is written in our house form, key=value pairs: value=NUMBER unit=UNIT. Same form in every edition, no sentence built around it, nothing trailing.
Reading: value=4 unit=V
